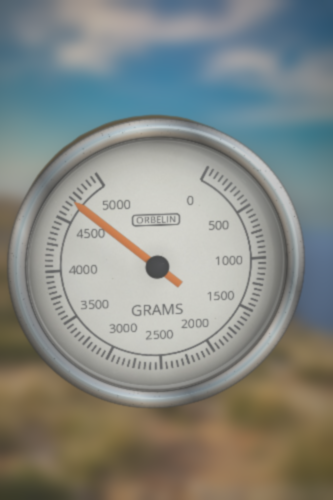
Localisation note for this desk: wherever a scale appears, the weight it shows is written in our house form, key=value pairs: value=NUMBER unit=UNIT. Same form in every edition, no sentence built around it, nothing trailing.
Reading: value=4700 unit=g
